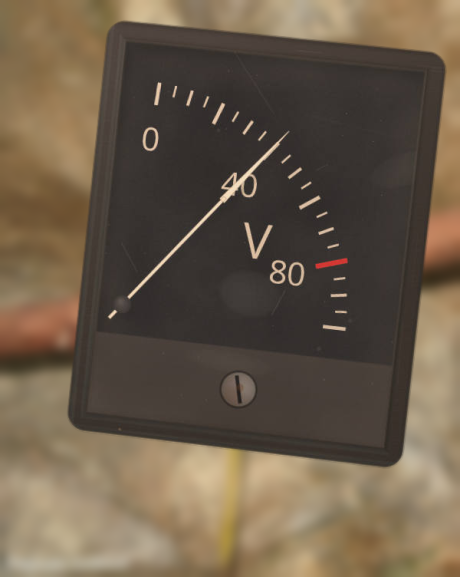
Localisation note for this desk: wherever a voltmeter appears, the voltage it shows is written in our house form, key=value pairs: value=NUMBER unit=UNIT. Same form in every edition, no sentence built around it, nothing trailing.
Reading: value=40 unit=V
